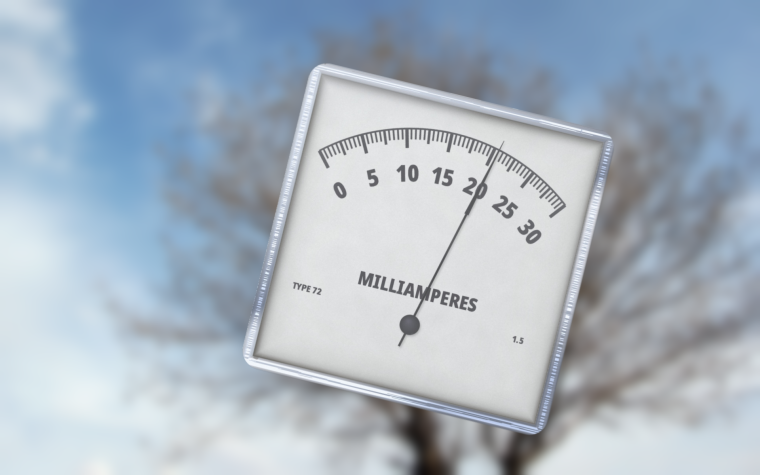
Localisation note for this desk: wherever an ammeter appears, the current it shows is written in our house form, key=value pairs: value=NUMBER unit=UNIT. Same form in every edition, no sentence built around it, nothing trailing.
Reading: value=20.5 unit=mA
